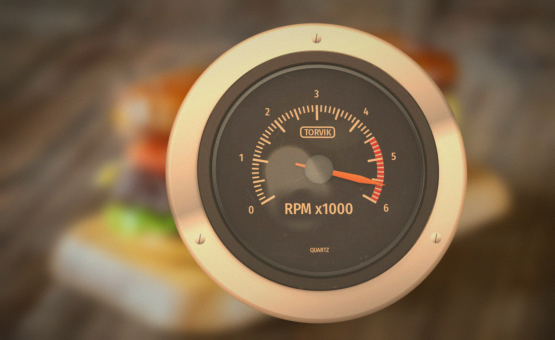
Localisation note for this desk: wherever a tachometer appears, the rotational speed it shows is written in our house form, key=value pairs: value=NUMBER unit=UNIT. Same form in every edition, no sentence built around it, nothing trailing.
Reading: value=5600 unit=rpm
